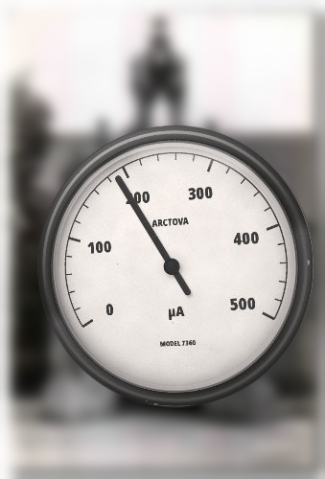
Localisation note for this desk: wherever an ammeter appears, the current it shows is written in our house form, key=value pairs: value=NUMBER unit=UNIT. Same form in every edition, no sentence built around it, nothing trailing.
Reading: value=190 unit=µA
